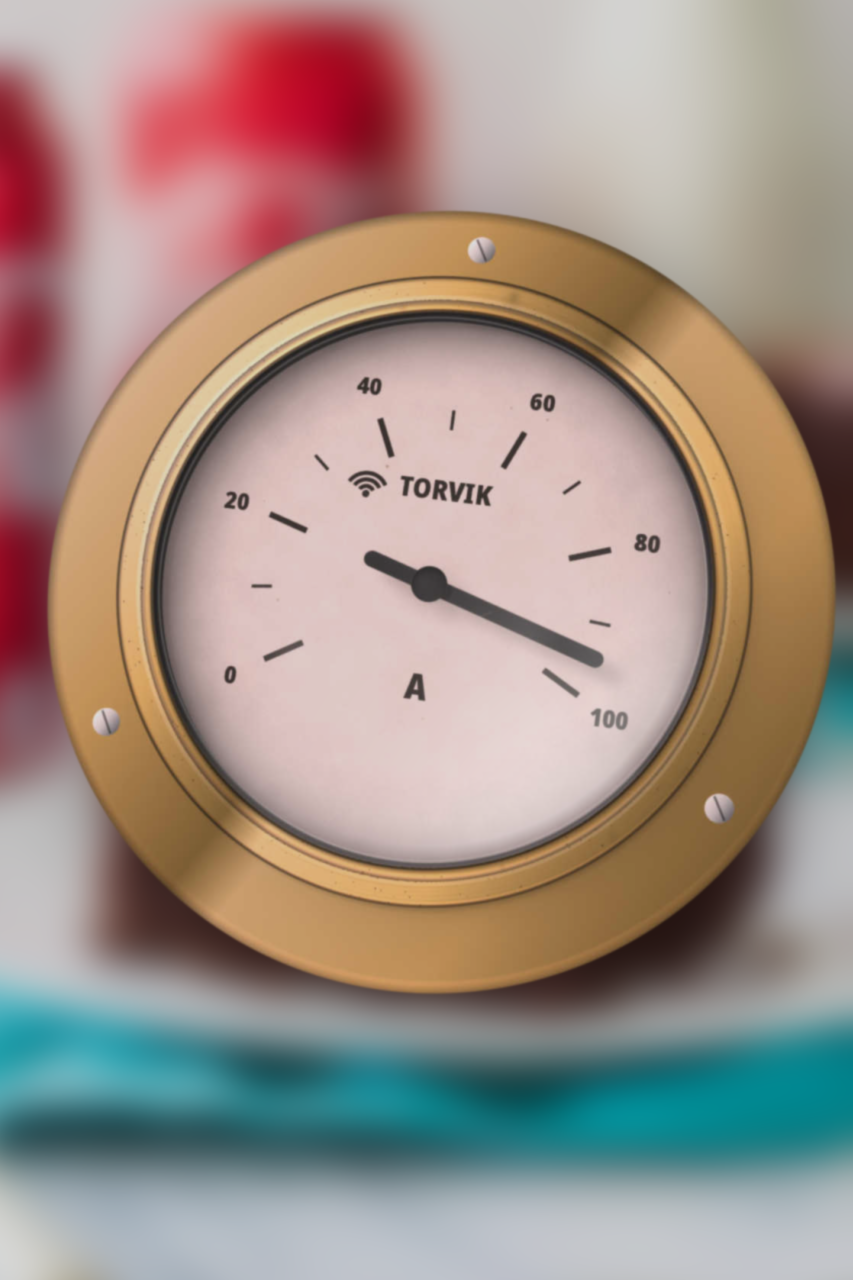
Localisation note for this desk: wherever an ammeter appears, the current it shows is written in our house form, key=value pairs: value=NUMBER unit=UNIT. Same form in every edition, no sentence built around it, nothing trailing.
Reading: value=95 unit=A
